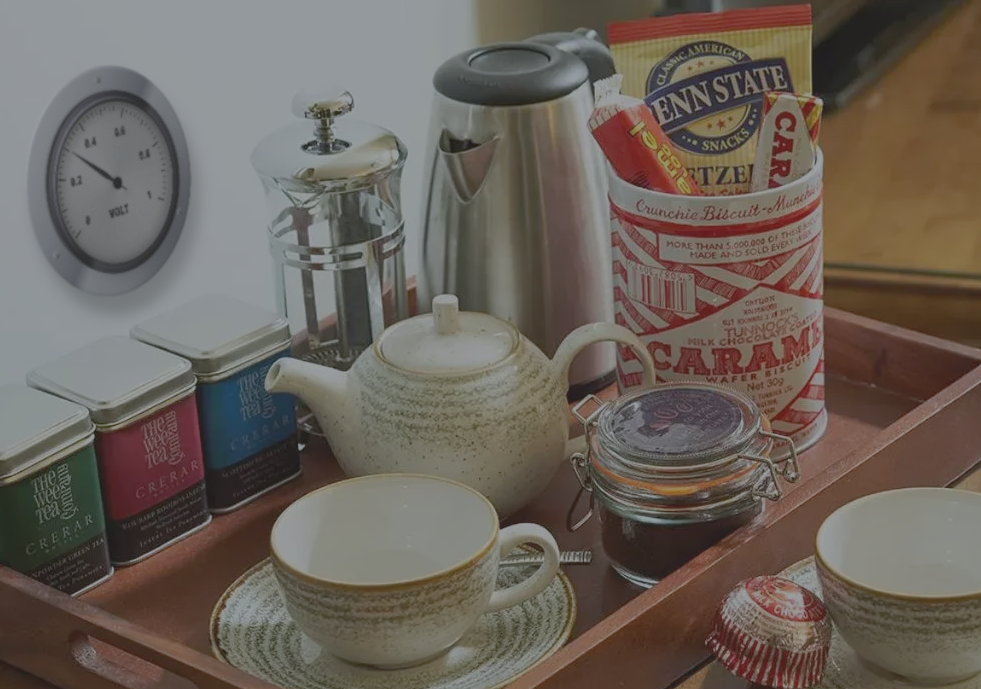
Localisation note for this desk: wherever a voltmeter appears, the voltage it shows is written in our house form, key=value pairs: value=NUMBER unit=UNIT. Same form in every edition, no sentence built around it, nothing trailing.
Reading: value=0.3 unit=V
